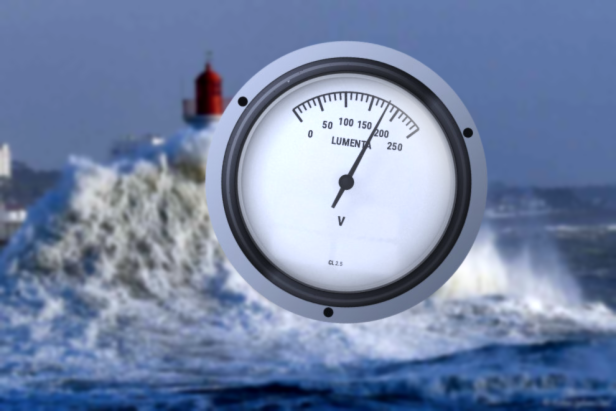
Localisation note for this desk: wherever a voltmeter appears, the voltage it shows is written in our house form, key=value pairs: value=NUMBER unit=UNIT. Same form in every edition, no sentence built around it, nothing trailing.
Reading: value=180 unit=V
